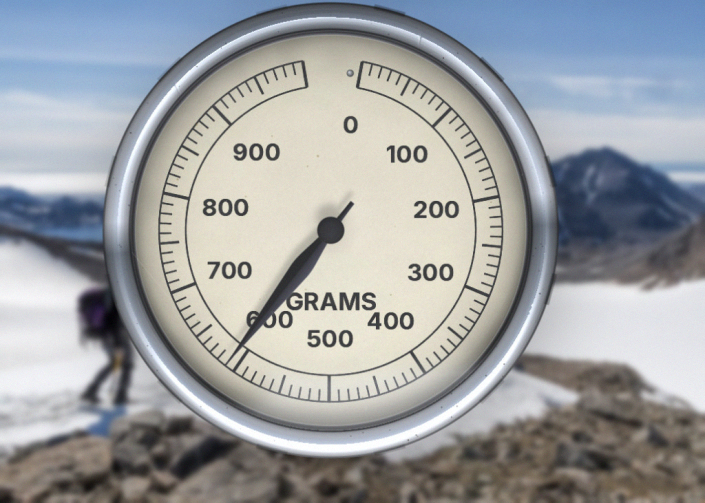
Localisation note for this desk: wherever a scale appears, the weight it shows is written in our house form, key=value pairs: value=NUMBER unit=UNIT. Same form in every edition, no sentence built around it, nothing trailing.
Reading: value=610 unit=g
